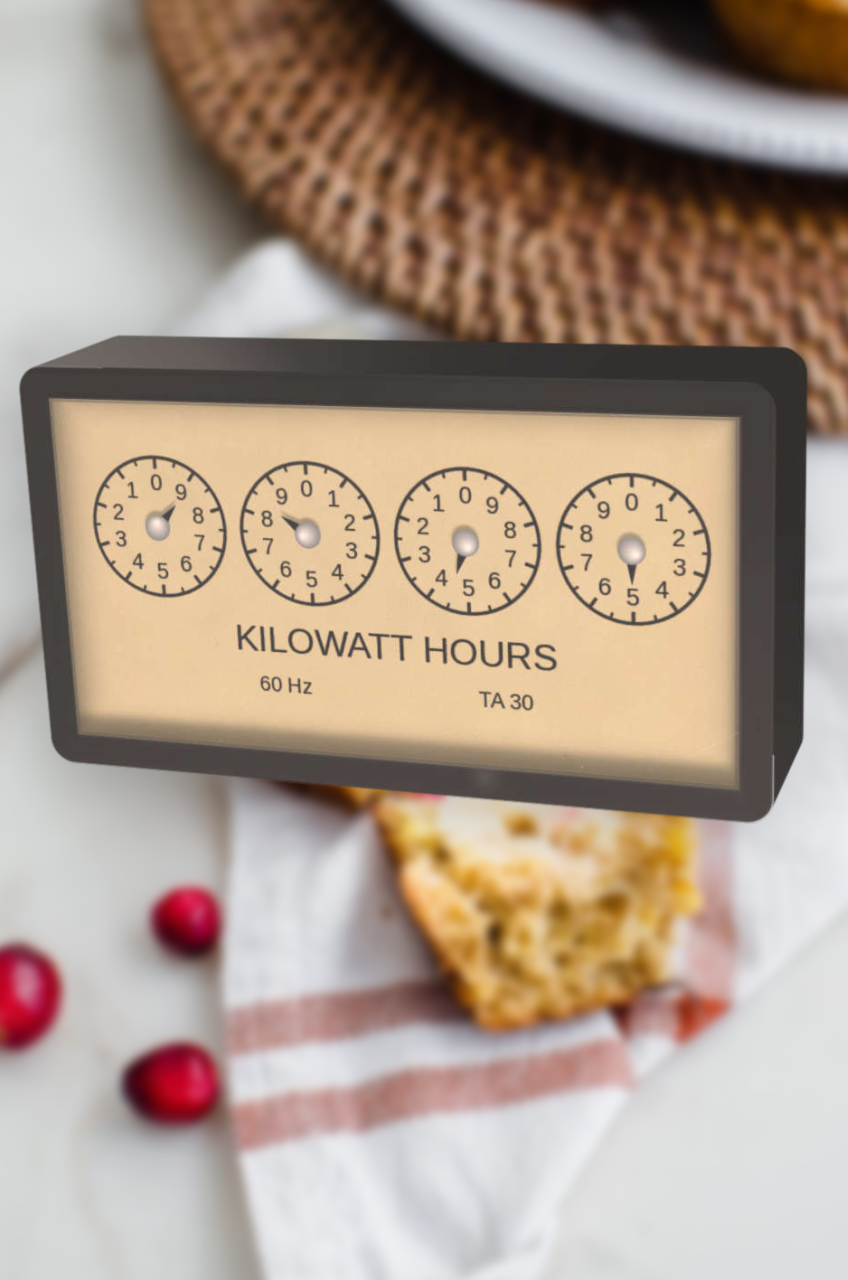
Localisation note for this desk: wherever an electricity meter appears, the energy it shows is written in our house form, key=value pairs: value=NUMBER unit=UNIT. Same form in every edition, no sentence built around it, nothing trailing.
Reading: value=8845 unit=kWh
